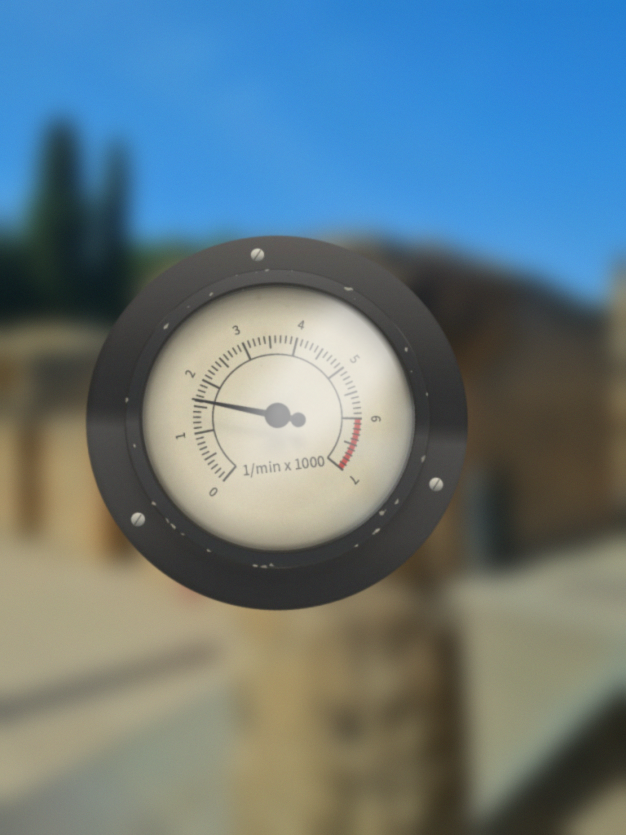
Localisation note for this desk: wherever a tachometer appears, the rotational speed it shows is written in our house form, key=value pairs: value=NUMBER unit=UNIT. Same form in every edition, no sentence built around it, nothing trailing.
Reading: value=1600 unit=rpm
